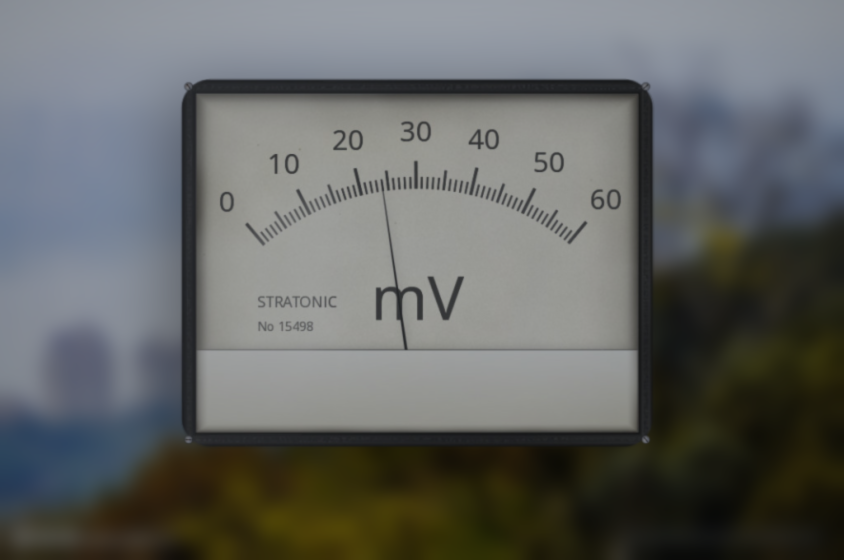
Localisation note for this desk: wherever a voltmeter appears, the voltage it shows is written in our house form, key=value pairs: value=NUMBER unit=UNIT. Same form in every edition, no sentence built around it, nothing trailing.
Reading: value=24 unit=mV
